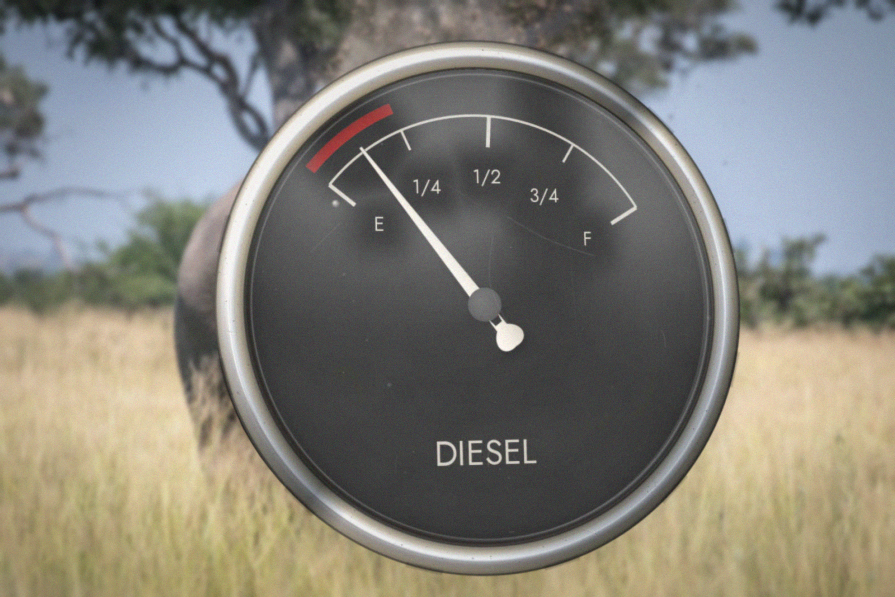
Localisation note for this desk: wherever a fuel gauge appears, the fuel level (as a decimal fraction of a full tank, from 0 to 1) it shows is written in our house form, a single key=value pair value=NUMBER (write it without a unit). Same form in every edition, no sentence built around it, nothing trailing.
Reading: value=0.125
